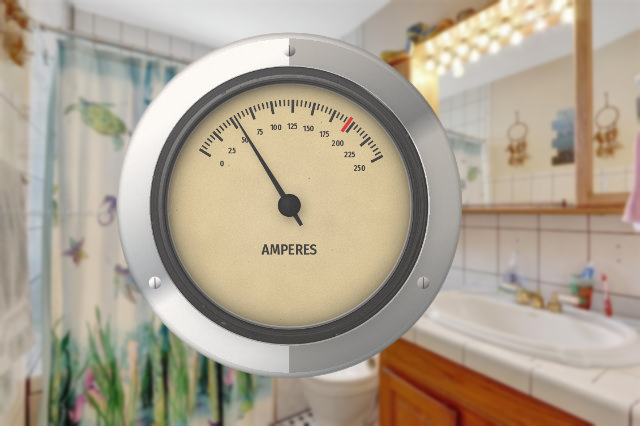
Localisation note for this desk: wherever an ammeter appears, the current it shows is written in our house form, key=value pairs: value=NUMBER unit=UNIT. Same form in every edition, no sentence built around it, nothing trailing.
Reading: value=55 unit=A
